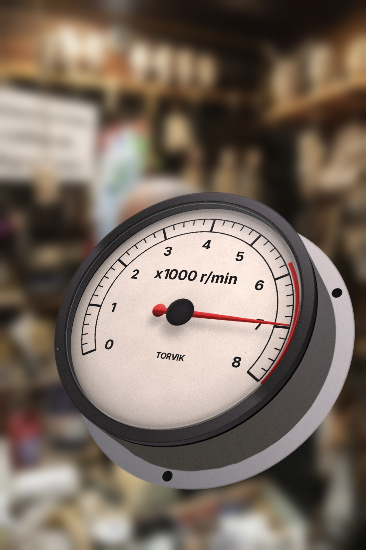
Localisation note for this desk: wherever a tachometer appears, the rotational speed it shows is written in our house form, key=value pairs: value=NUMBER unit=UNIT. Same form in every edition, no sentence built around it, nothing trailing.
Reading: value=7000 unit=rpm
